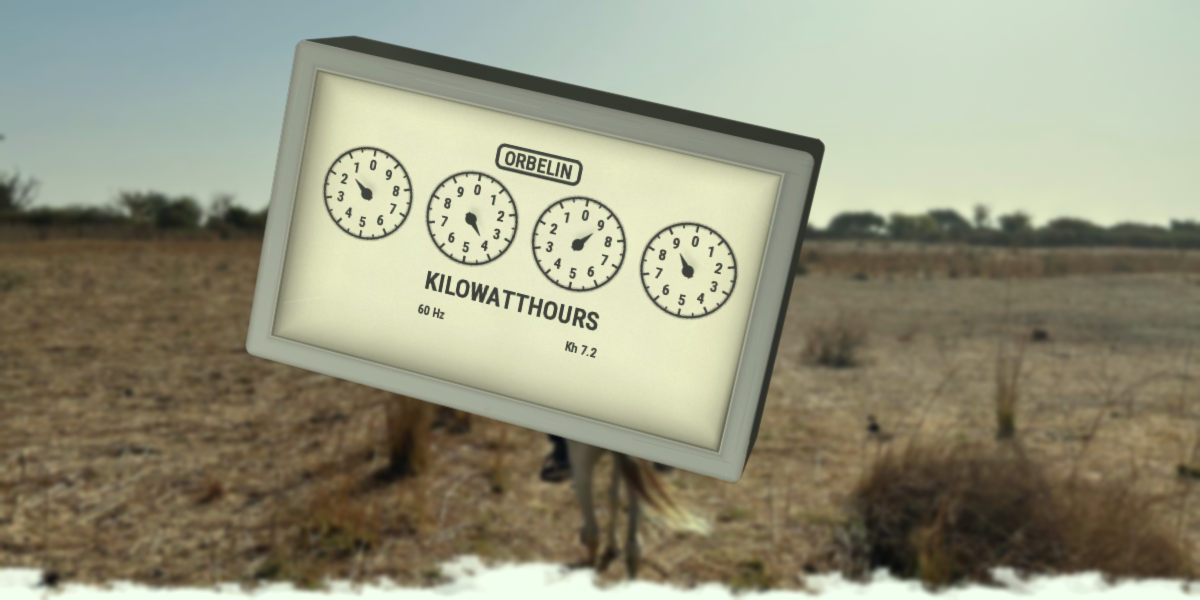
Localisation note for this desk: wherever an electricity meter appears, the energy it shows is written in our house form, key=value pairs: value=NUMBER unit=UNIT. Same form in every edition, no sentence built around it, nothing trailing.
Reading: value=1389 unit=kWh
